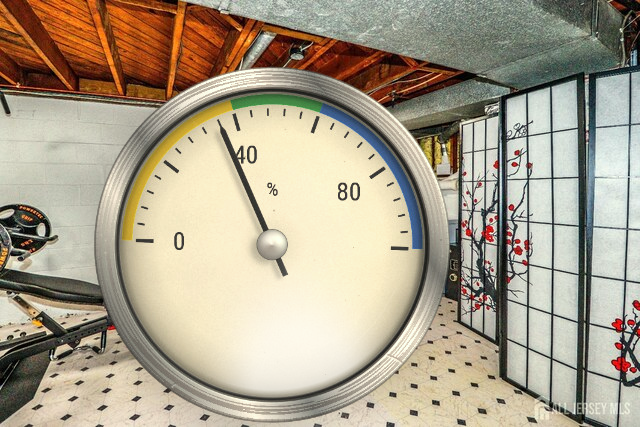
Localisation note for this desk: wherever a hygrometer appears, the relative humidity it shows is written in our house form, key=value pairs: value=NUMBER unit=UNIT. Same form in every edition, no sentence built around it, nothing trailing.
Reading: value=36 unit=%
